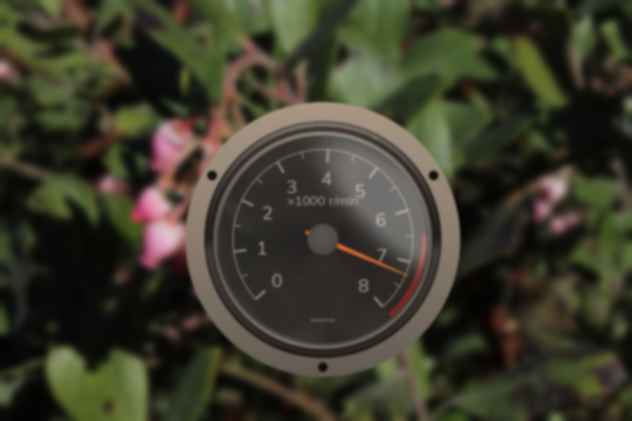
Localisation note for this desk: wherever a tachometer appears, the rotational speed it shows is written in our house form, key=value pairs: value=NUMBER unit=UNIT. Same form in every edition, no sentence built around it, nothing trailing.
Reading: value=7250 unit=rpm
